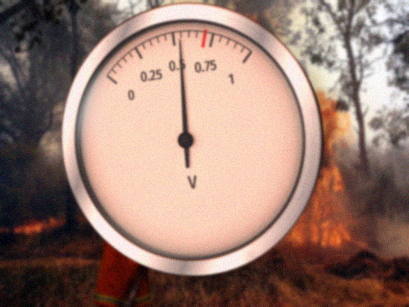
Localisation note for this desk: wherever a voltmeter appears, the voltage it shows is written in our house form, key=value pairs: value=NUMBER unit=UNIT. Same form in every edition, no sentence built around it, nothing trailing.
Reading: value=0.55 unit=V
